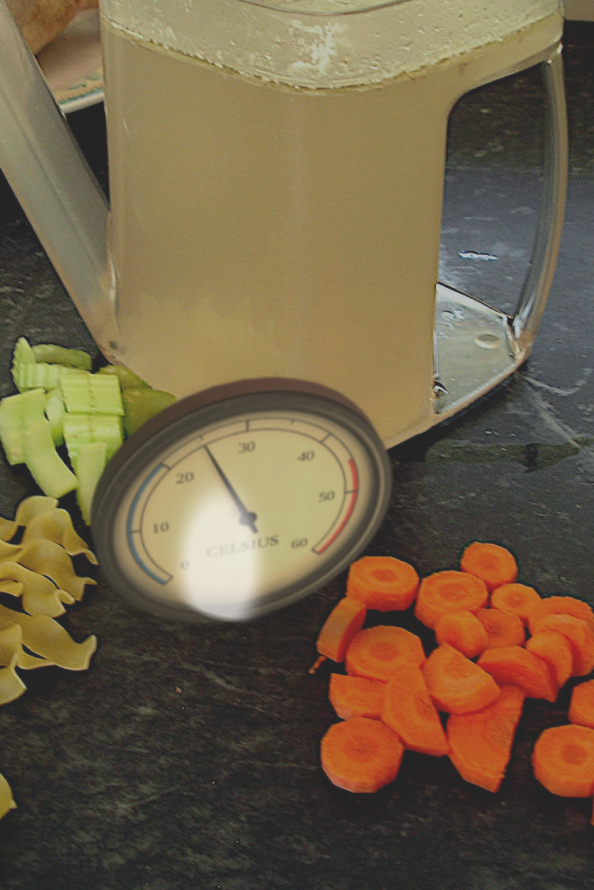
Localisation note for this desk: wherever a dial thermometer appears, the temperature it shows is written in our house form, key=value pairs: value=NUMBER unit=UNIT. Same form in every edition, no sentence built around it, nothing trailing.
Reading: value=25 unit=°C
